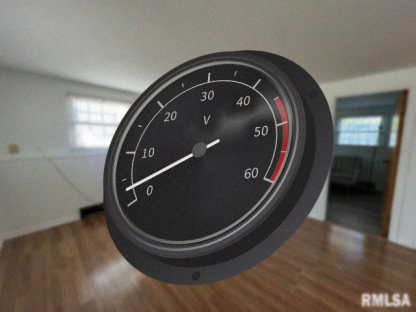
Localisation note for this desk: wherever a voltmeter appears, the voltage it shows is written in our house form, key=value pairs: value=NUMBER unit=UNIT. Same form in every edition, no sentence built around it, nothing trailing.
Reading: value=2.5 unit=V
